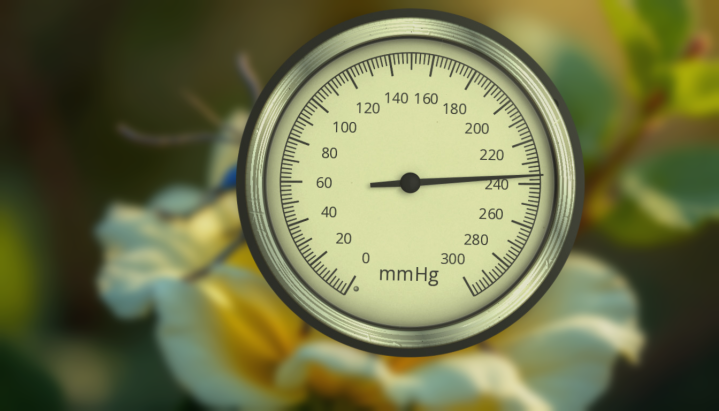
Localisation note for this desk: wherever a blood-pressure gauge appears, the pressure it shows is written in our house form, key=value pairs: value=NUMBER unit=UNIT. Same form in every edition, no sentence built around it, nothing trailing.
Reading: value=236 unit=mmHg
